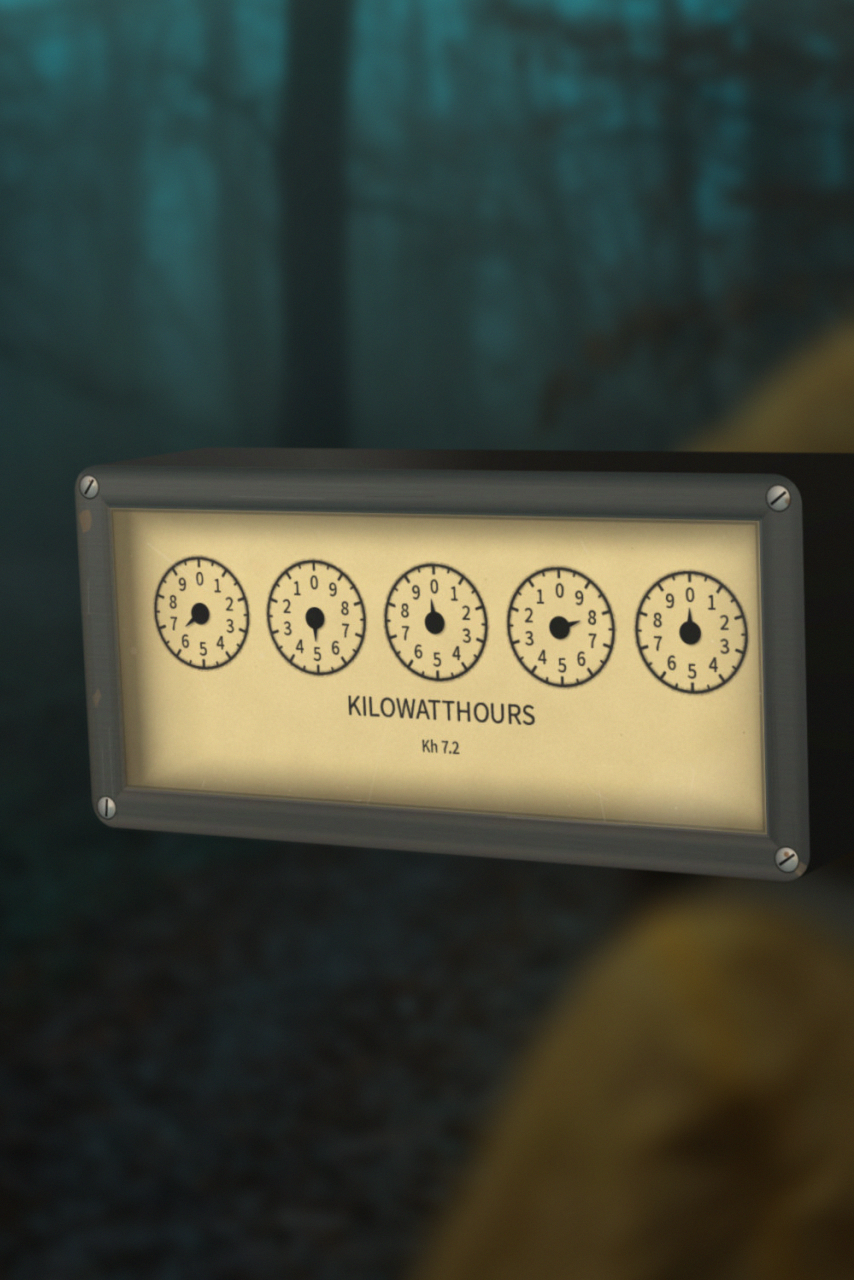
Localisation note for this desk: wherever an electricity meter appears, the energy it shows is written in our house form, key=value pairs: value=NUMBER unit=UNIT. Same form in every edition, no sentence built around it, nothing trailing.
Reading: value=64980 unit=kWh
